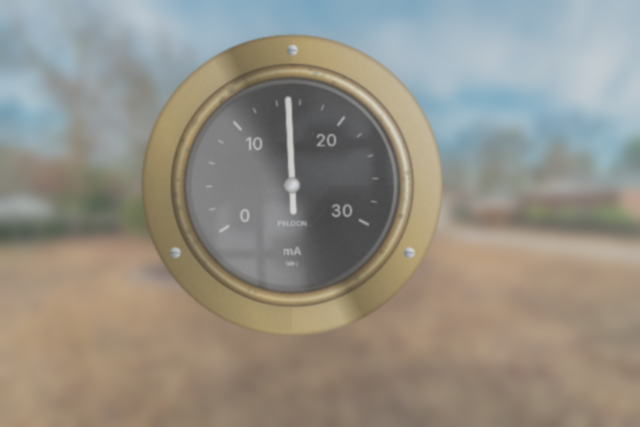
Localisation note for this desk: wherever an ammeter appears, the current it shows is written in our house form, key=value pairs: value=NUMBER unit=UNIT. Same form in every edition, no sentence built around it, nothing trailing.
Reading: value=15 unit=mA
